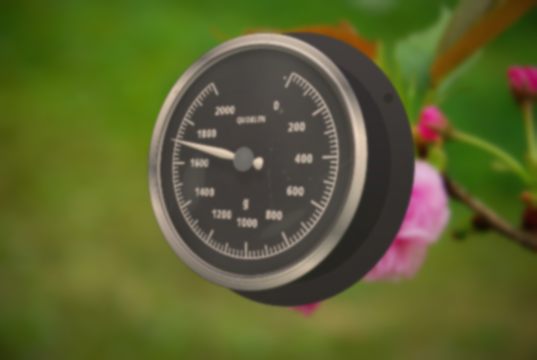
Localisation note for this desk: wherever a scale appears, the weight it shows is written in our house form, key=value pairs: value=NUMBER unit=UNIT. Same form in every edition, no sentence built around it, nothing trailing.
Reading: value=1700 unit=g
